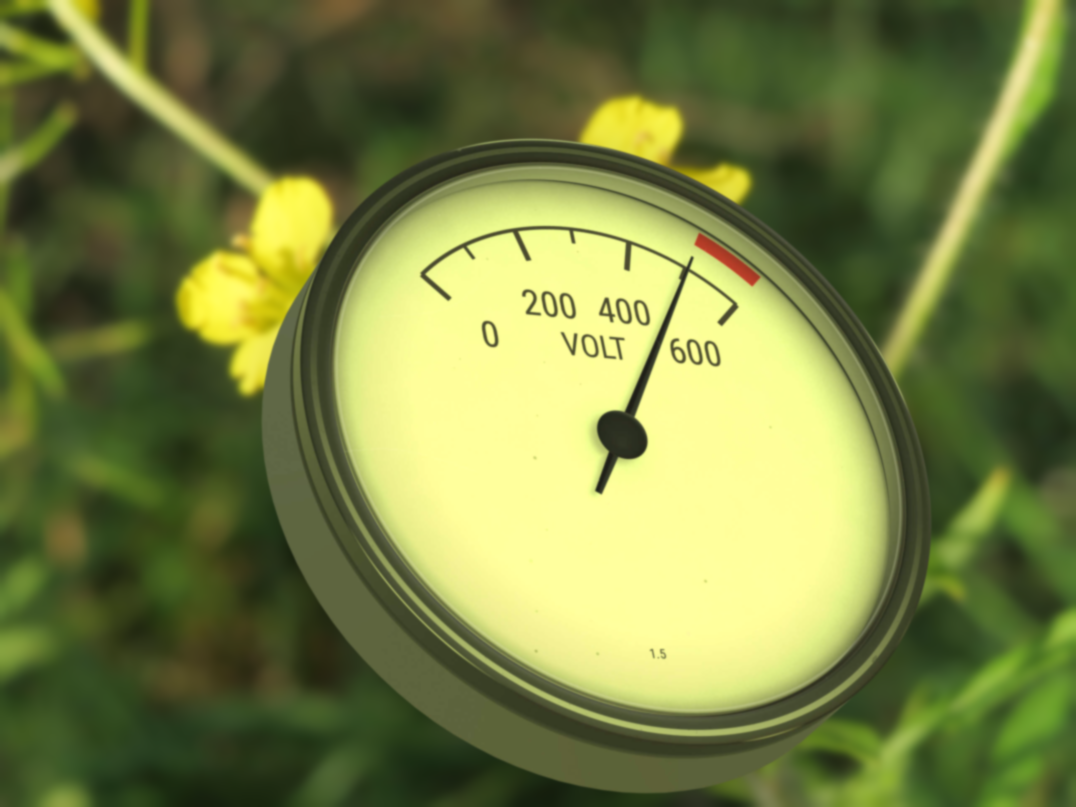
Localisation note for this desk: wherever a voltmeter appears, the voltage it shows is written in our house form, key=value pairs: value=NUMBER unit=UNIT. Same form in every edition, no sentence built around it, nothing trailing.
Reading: value=500 unit=V
